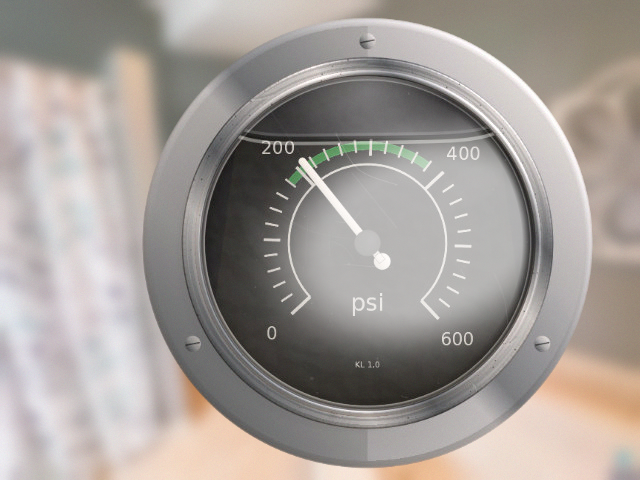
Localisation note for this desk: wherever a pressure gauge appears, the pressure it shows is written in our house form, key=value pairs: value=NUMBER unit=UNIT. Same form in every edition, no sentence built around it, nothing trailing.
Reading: value=210 unit=psi
